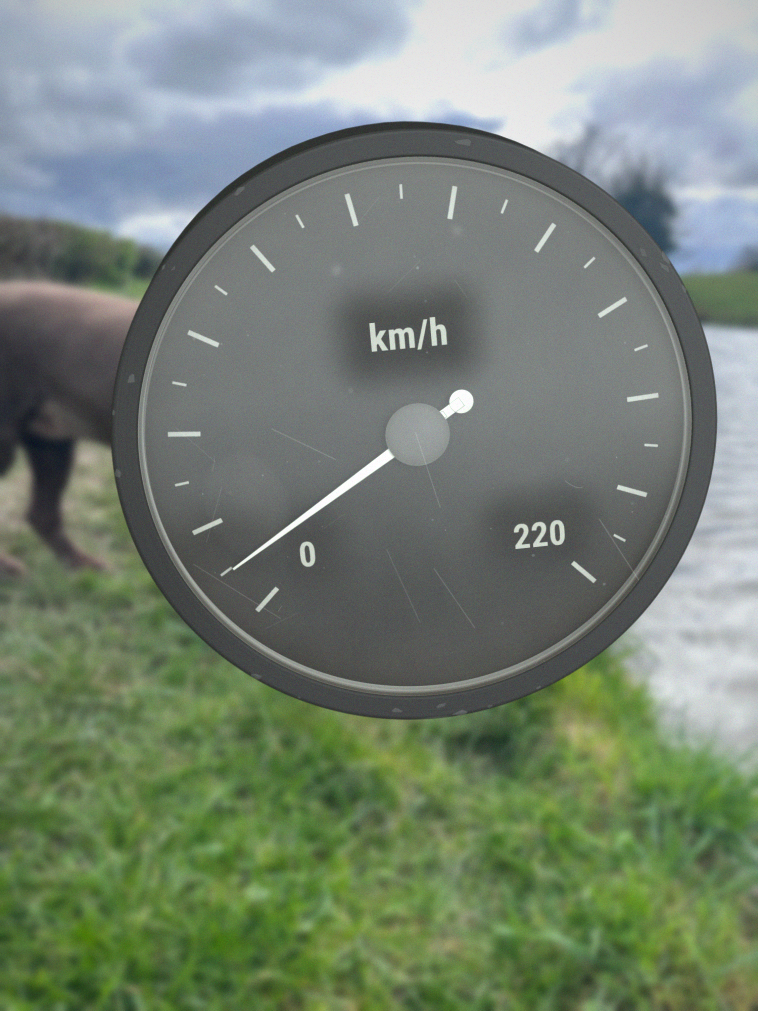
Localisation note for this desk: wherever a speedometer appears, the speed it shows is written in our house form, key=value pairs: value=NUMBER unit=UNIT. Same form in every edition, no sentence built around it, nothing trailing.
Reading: value=10 unit=km/h
